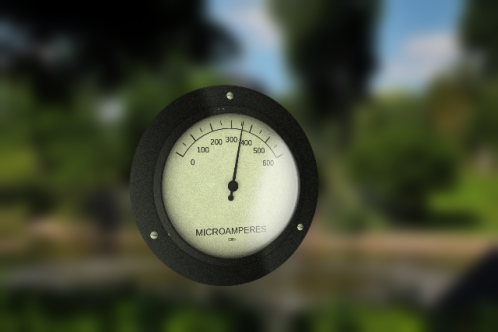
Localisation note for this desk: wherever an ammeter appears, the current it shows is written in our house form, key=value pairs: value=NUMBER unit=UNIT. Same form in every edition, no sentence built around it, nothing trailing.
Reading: value=350 unit=µA
